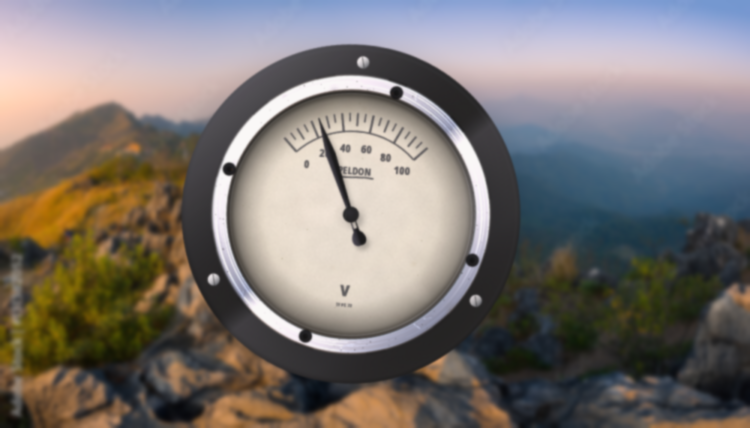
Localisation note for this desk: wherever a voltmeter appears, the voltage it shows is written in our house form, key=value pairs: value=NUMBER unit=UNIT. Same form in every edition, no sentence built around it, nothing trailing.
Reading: value=25 unit=V
